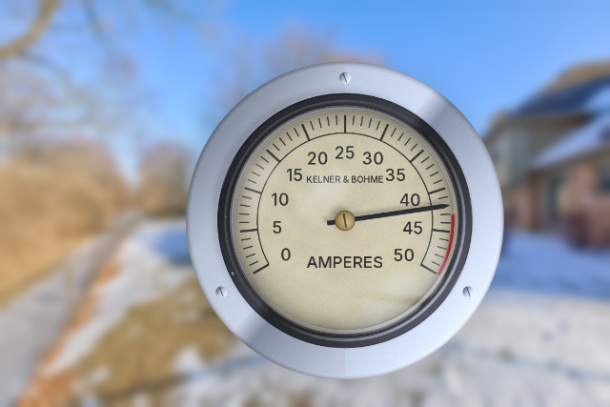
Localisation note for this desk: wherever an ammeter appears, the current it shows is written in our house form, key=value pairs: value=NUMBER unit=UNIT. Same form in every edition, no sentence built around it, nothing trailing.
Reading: value=42 unit=A
